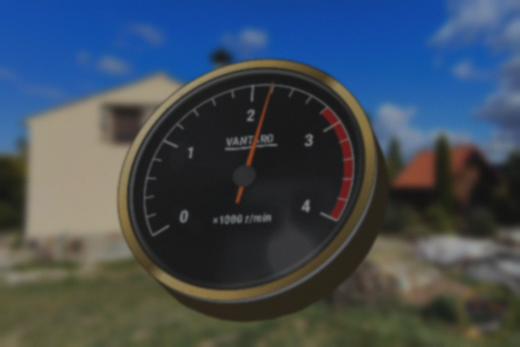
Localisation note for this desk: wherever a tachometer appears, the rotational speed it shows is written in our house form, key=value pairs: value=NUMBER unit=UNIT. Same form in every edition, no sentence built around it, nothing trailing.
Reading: value=2200 unit=rpm
